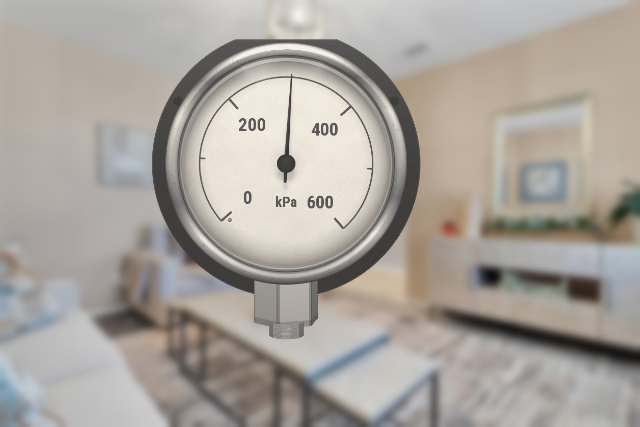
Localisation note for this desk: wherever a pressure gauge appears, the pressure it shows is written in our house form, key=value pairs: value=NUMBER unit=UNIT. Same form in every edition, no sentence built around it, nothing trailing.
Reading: value=300 unit=kPa
